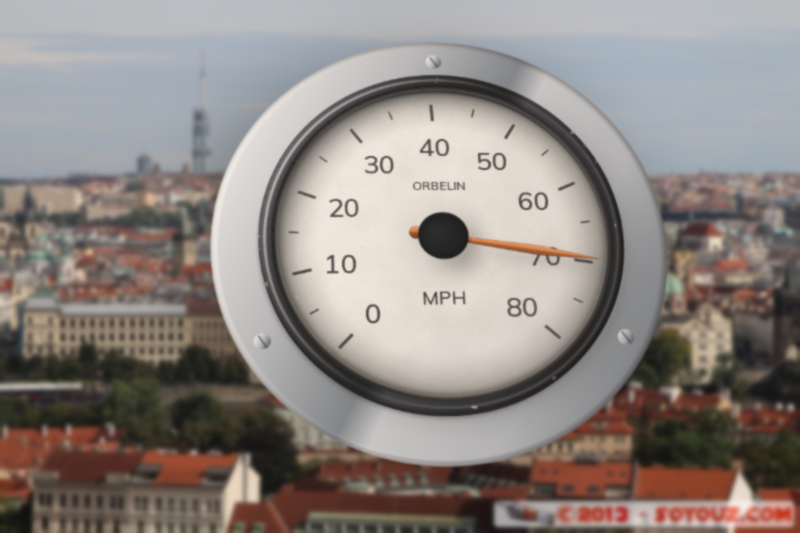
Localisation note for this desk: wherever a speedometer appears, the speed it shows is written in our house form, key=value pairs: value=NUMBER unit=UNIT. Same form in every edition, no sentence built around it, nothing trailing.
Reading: value=70 unit=mph
